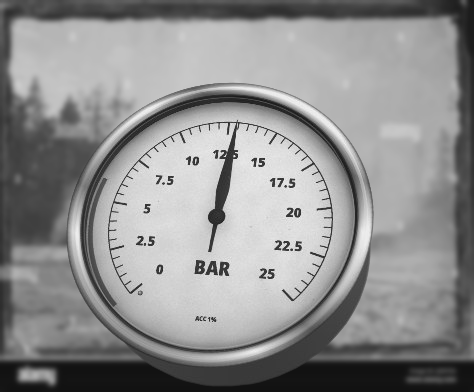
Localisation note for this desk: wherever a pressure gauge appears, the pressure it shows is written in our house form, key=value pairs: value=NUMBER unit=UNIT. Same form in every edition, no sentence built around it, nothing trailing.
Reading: value=13 unit=bar
